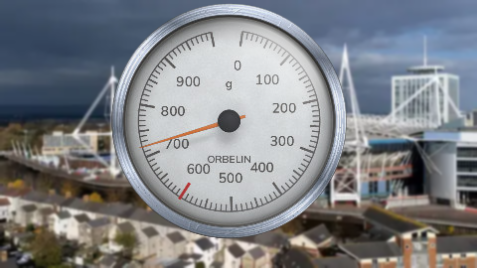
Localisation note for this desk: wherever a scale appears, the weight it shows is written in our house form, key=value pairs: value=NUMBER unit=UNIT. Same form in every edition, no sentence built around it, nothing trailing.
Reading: value=720 unit=g
